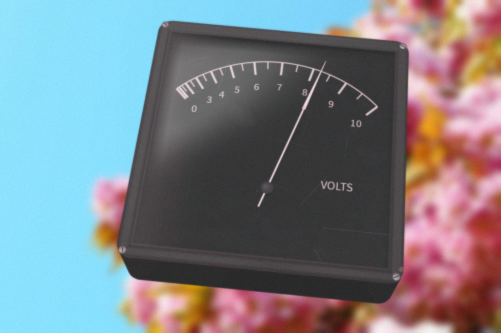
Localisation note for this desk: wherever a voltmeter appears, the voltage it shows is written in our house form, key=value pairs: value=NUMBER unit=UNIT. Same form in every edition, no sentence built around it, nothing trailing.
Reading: value=8.25 unit=V
